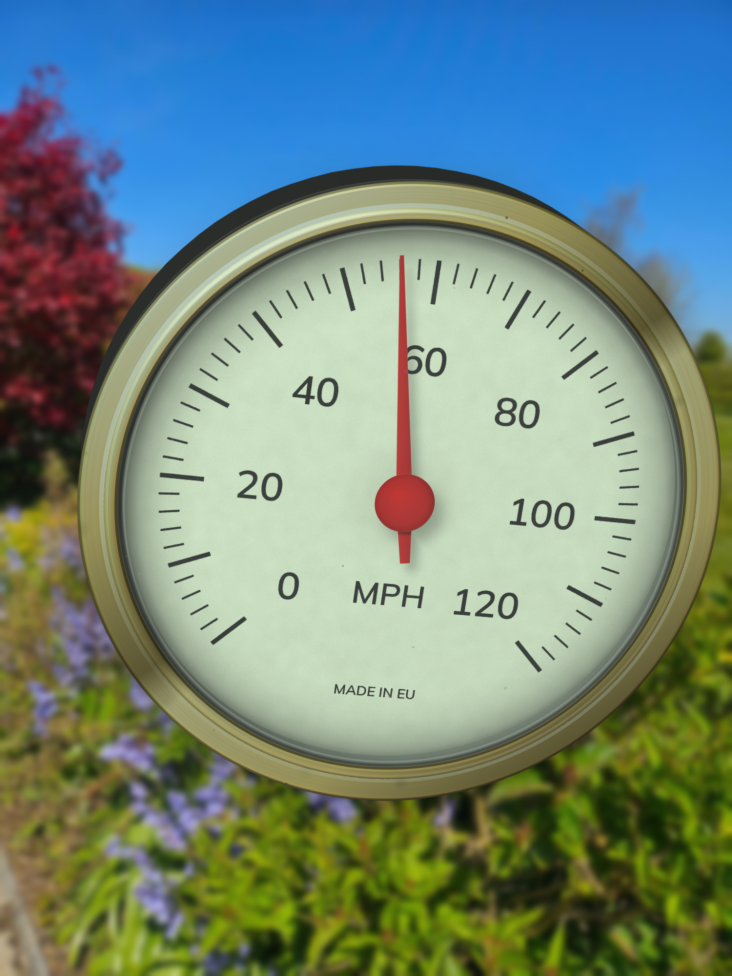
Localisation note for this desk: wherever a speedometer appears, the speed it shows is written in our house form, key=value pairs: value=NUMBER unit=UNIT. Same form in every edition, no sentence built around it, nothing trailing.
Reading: value=56 unit=mph
